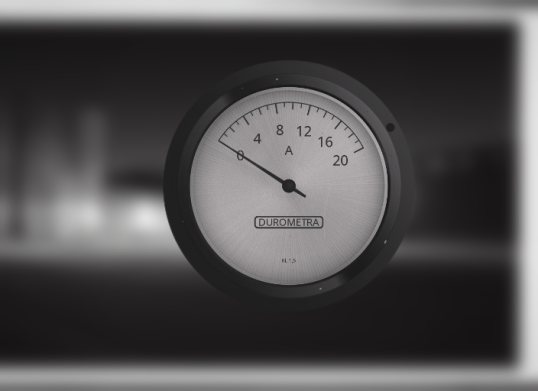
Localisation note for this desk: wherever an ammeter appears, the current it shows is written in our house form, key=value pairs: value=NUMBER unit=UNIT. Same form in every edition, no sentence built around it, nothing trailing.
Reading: value=0 unit=A
